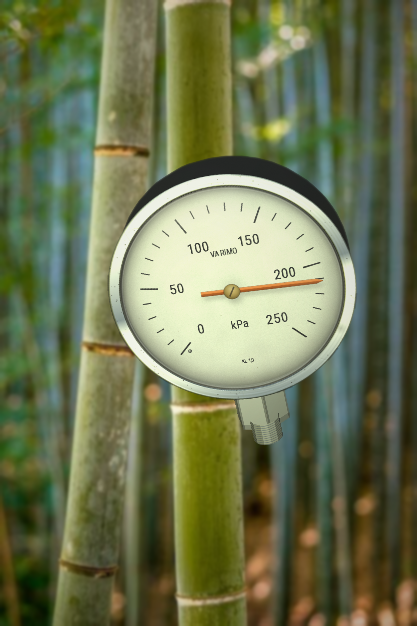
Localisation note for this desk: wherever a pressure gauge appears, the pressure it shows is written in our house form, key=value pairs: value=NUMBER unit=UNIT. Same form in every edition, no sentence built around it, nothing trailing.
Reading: value=210 unit=kPa
